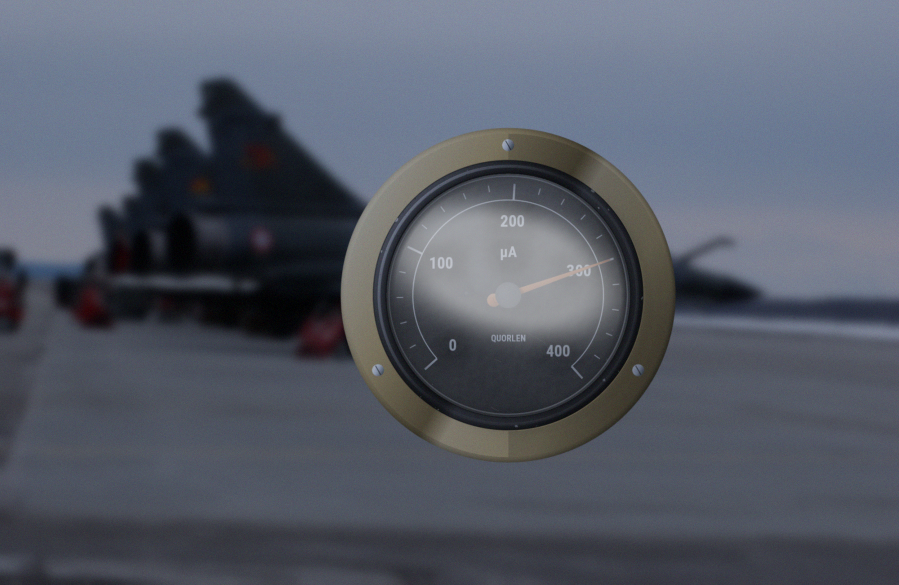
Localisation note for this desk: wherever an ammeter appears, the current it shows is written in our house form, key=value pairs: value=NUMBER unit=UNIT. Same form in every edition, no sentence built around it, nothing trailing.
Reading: value=300 unit=µA
